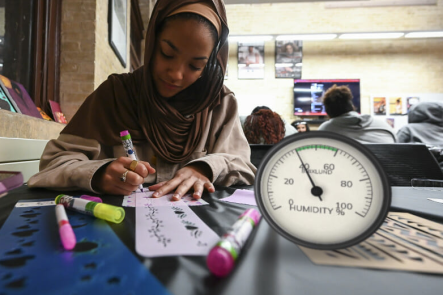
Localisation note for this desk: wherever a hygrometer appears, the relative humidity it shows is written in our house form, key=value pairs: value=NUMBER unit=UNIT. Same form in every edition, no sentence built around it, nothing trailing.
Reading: value=40 unit=%
